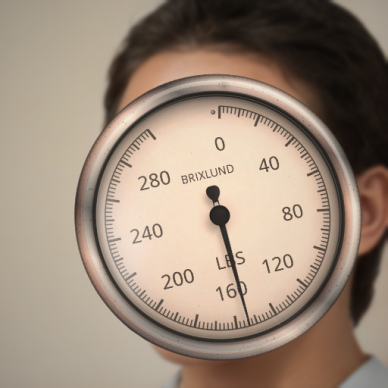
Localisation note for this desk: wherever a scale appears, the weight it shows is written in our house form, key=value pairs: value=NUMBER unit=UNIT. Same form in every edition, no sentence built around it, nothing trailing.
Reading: value=154 unit=lb
